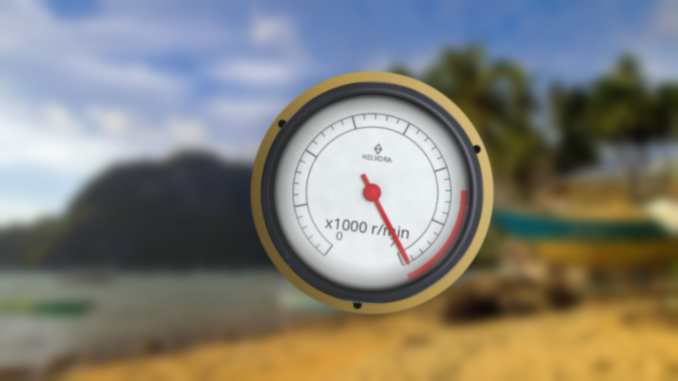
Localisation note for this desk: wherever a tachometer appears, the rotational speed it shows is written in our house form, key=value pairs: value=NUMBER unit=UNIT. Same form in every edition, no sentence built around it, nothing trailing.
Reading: value=6900 unit=rpm
